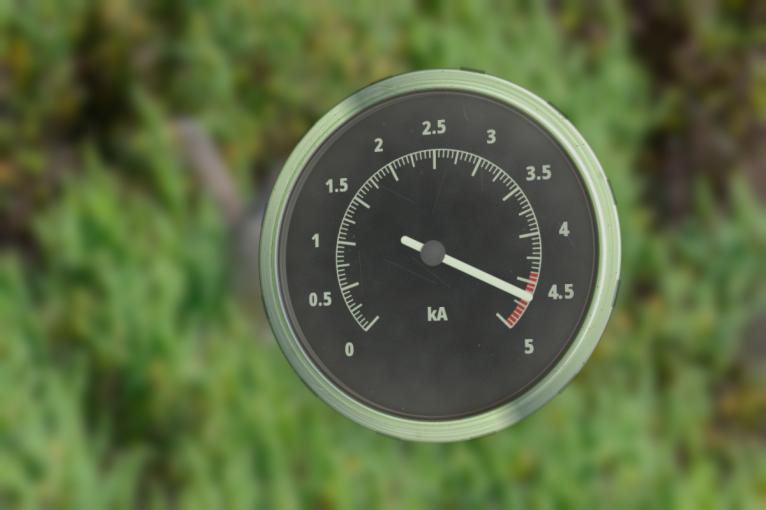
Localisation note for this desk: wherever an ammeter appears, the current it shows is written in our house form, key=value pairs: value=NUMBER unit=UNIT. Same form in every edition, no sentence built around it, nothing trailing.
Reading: value=4.65 unit=kA
